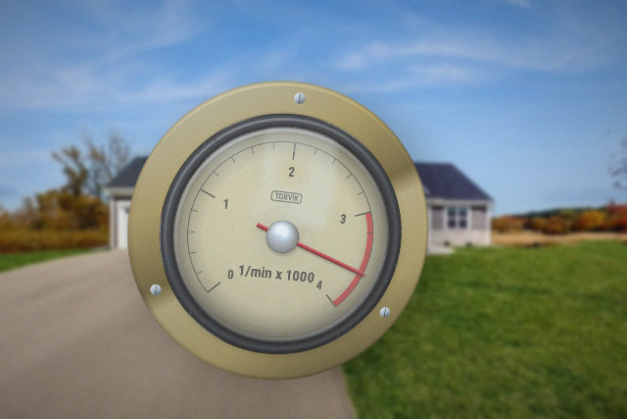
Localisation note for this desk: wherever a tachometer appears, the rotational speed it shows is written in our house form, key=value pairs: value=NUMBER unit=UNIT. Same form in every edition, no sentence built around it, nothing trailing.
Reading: value=3600 unit=rpm
